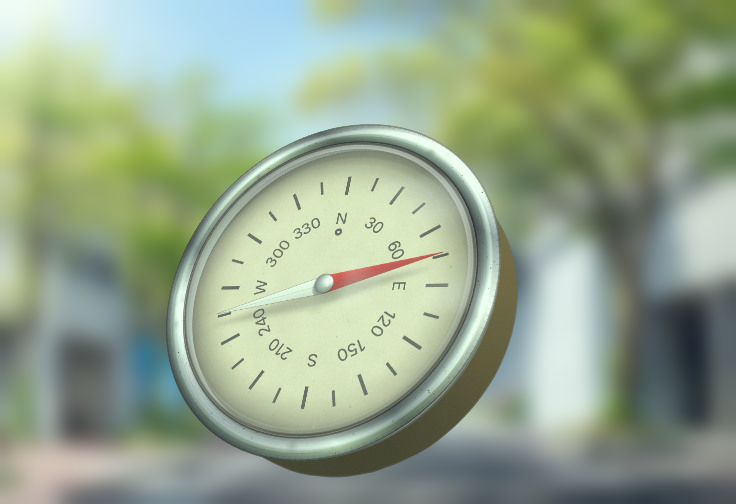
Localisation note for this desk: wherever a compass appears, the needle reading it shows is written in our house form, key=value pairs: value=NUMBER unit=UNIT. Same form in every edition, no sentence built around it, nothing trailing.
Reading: value=75 unit=°
